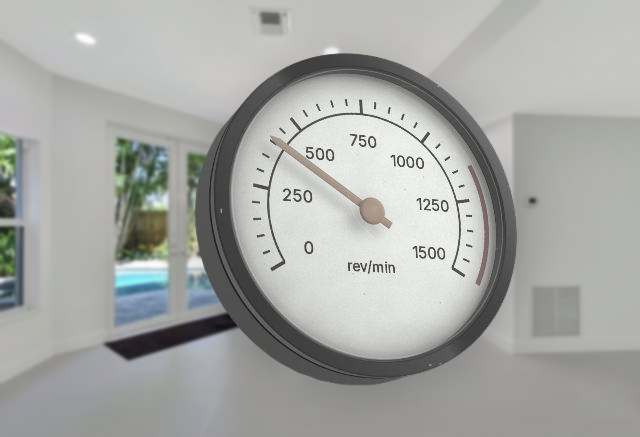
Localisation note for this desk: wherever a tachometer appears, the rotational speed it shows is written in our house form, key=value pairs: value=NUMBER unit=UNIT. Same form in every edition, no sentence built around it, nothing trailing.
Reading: value=400 unit=rpm
